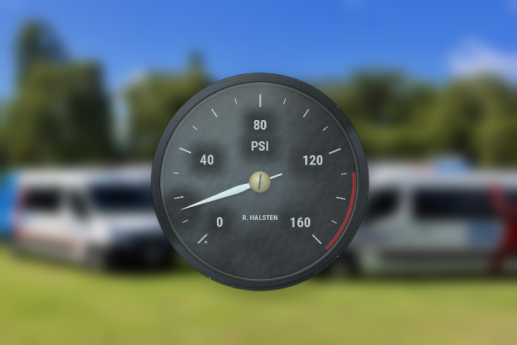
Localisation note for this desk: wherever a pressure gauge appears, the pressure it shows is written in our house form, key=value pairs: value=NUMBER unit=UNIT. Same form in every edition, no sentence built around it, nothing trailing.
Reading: value=15 unit=psi
